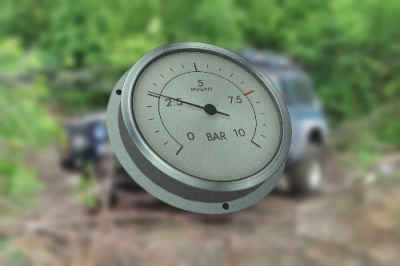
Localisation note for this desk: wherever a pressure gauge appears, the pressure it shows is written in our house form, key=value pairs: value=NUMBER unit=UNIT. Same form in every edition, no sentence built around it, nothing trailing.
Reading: value=2.5 unit=bar
